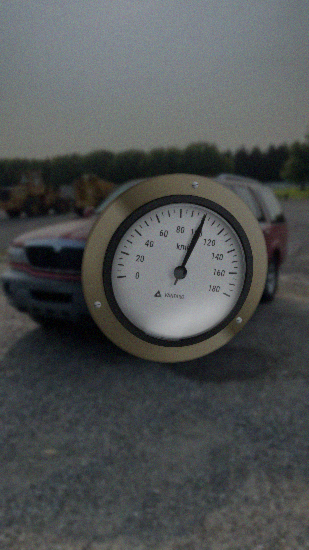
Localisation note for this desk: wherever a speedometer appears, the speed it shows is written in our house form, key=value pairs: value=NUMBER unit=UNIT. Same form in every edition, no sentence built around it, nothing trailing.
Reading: value=100 unit=km/h
